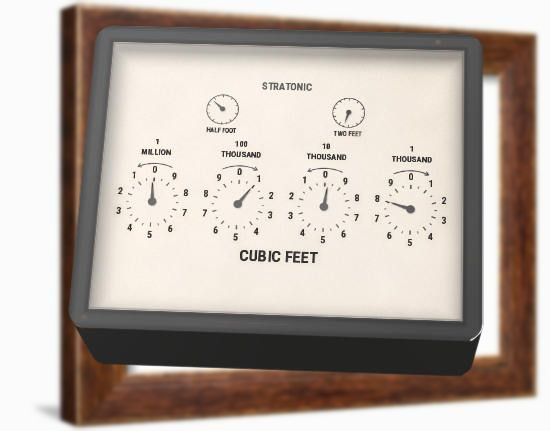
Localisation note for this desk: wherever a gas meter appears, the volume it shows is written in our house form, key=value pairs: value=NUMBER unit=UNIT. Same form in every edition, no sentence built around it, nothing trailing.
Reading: value=9800 unit=ft³
